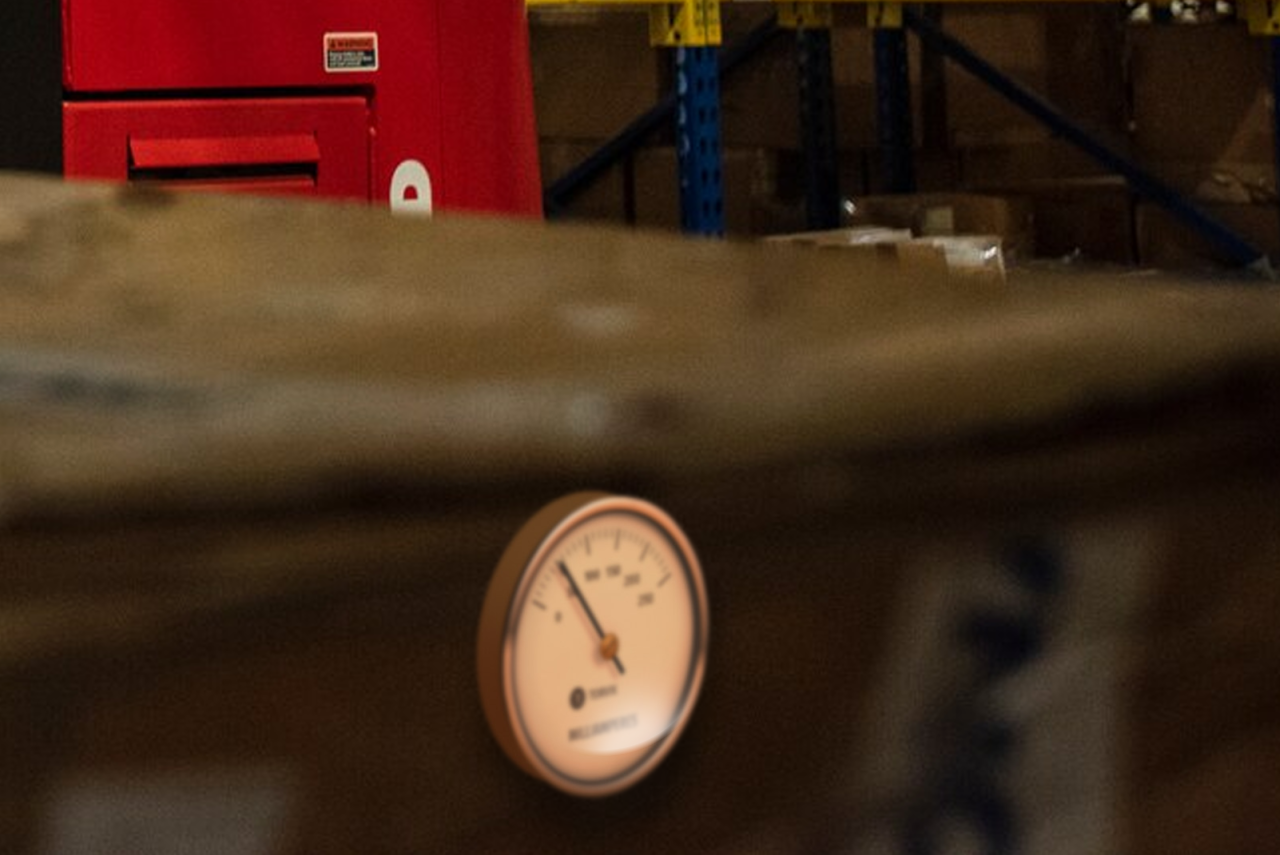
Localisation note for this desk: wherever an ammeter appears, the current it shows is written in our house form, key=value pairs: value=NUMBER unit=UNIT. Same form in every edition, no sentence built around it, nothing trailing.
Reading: value=50 unit=mA
